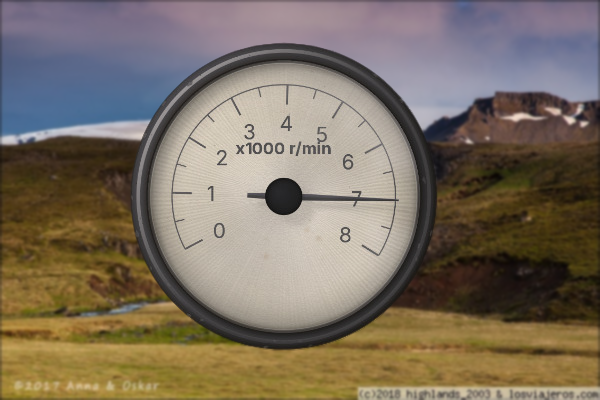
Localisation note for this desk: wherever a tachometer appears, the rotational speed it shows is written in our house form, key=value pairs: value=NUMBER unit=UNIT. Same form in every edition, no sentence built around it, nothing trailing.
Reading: value=7000 unit=rpm
